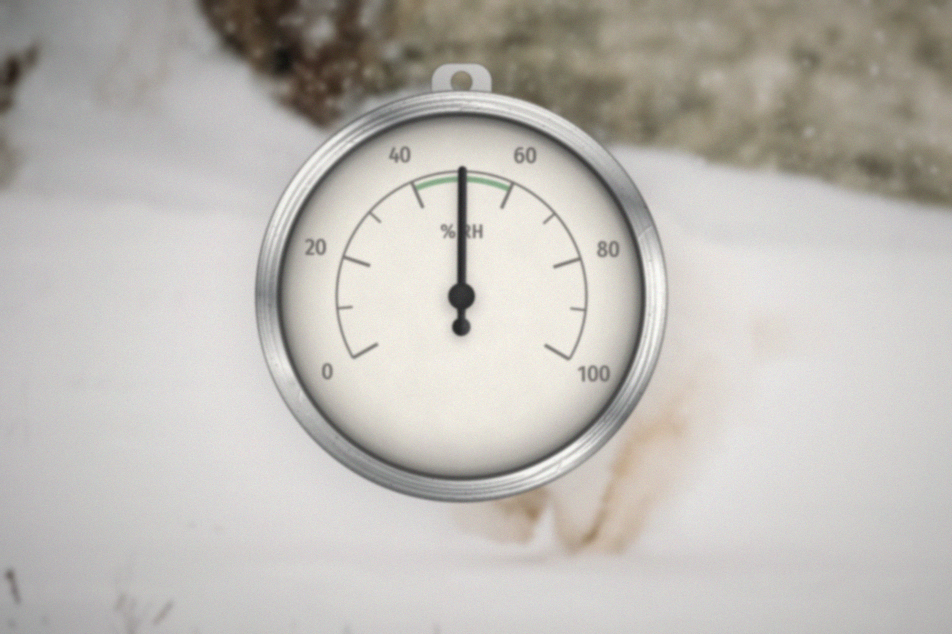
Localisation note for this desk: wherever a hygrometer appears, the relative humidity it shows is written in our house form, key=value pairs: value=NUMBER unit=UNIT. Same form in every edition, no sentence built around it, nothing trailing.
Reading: value=50 unit=%
